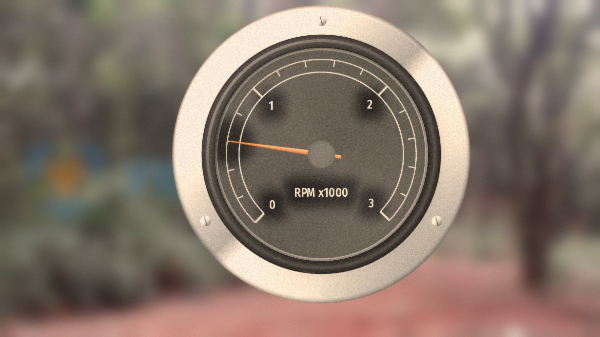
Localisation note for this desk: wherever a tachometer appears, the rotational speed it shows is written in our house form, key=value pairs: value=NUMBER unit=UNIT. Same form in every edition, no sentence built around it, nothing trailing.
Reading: value=600 unit=rpm
